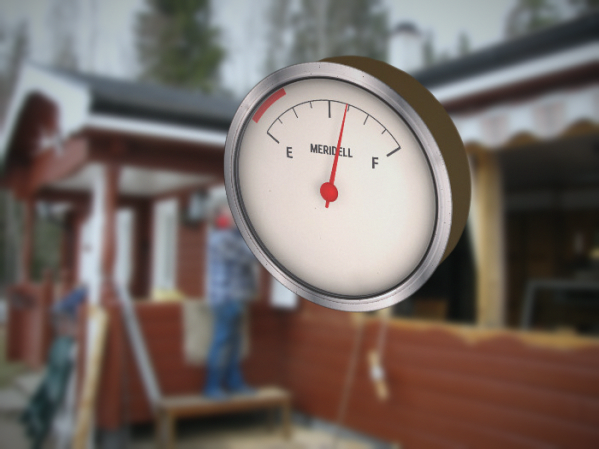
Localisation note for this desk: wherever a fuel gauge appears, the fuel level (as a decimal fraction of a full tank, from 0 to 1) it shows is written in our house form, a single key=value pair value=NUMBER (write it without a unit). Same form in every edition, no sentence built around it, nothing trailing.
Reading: value=0.625
